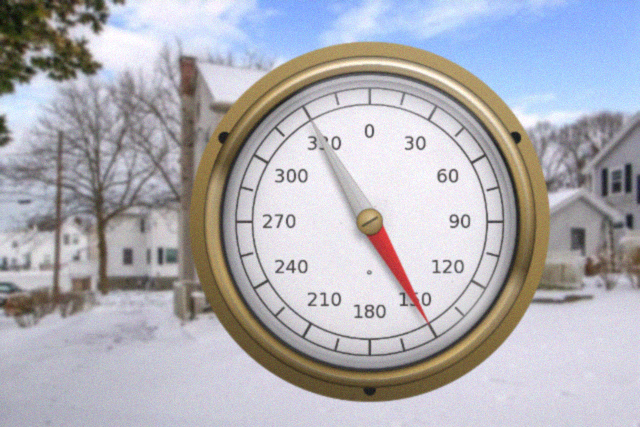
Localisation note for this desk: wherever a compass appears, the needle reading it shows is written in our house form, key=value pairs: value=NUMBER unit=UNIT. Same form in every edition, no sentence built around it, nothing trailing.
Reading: value=150 unit=°
